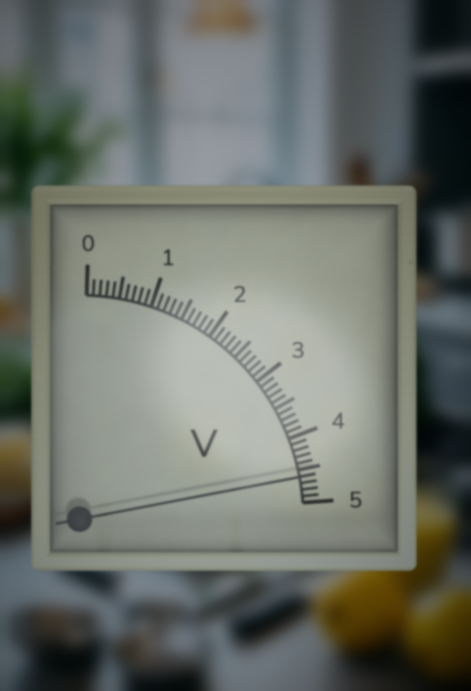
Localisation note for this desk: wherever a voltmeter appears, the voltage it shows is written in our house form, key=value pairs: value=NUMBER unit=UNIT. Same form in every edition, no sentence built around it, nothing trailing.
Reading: value=4.6 unit=V
